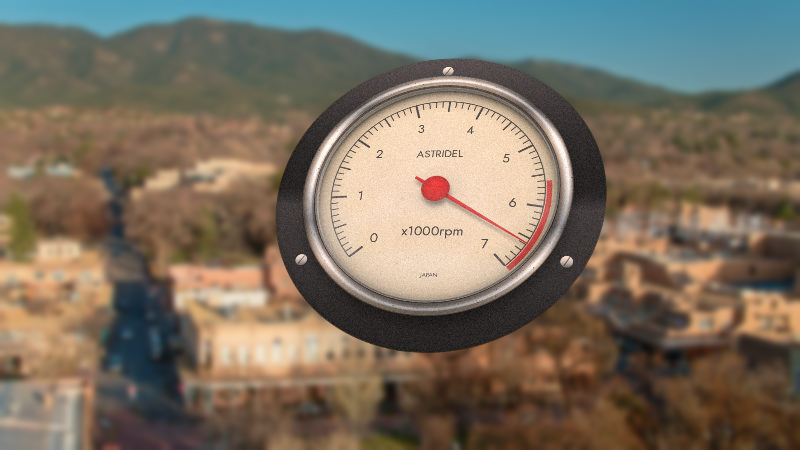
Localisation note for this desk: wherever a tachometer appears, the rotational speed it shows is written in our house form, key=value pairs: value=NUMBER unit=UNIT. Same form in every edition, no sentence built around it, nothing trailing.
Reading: value=6600 unit=rpm
